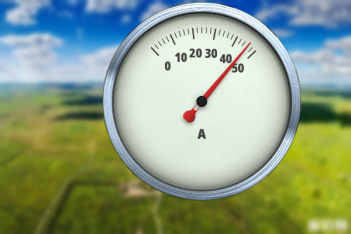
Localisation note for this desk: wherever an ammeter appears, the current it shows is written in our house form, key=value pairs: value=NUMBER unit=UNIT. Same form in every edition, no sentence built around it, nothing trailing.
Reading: value=46 unit=A
